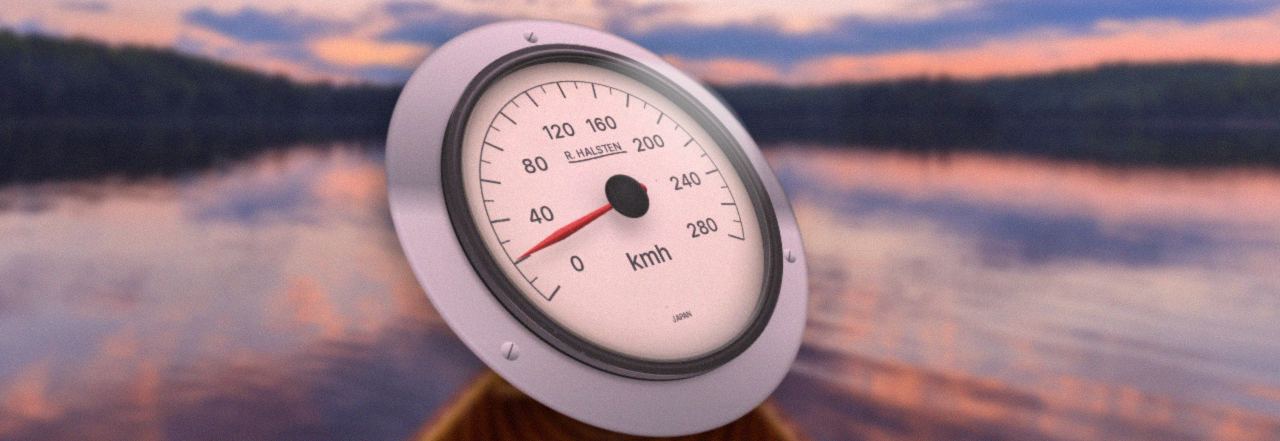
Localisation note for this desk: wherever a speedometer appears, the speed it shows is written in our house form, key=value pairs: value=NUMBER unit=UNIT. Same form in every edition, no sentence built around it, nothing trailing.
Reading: value=20 unit=km/h
